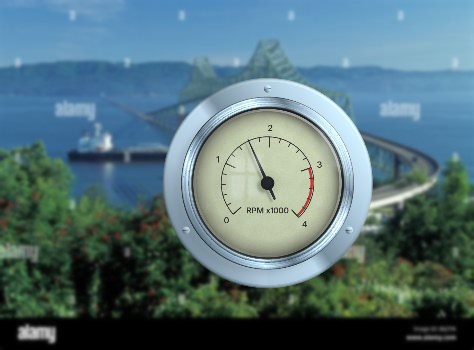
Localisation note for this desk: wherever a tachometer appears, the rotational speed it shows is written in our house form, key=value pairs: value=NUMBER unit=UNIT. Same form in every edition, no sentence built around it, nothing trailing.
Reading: value=1600 unit=rpm
